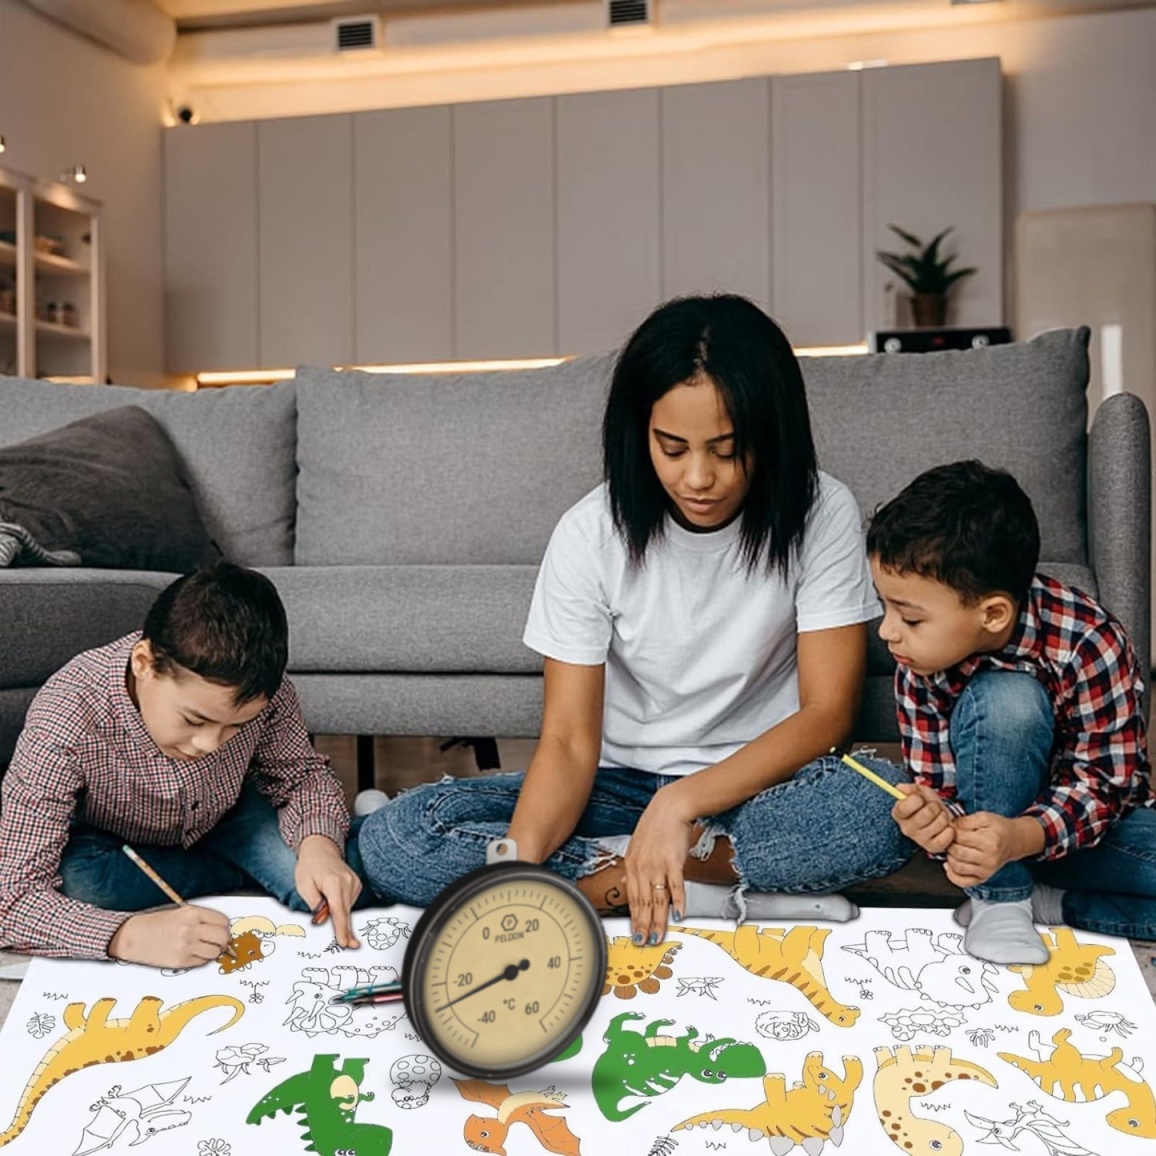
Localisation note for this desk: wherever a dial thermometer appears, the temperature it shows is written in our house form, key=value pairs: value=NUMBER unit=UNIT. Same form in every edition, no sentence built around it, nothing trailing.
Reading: value=-26 unit=°C
